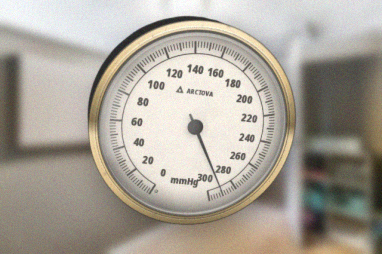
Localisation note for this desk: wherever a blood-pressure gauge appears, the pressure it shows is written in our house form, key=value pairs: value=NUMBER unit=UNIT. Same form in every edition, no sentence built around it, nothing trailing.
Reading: value=290 unit=mmHg
